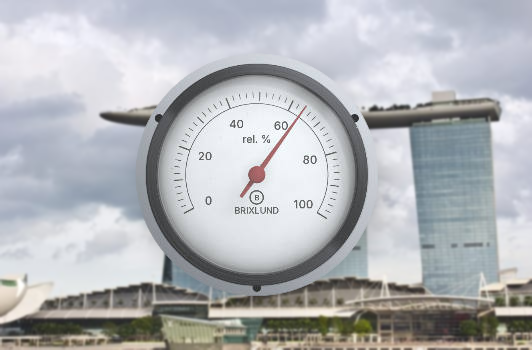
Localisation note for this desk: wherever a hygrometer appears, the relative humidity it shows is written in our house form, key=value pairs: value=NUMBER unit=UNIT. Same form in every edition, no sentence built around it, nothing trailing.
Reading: value=64 unit=%
